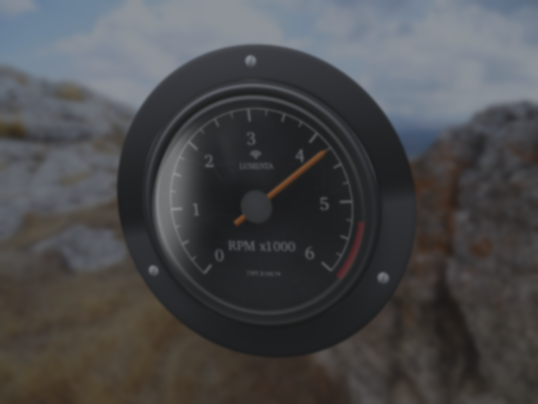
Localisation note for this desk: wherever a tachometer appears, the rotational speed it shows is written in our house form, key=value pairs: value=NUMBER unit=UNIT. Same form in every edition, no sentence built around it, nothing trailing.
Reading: value=4250 unit=rpm
